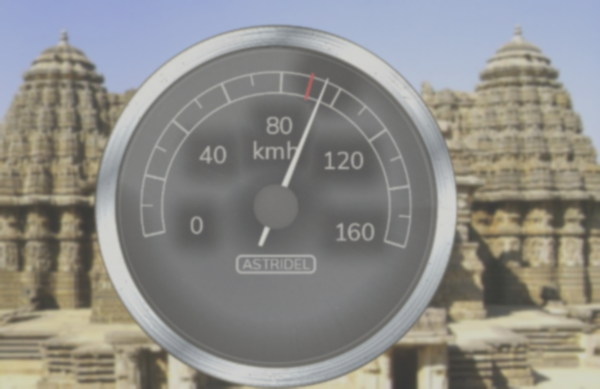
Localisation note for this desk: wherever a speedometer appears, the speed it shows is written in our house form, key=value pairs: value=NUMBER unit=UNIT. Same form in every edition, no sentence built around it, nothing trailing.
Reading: value=95 unit=km/h
